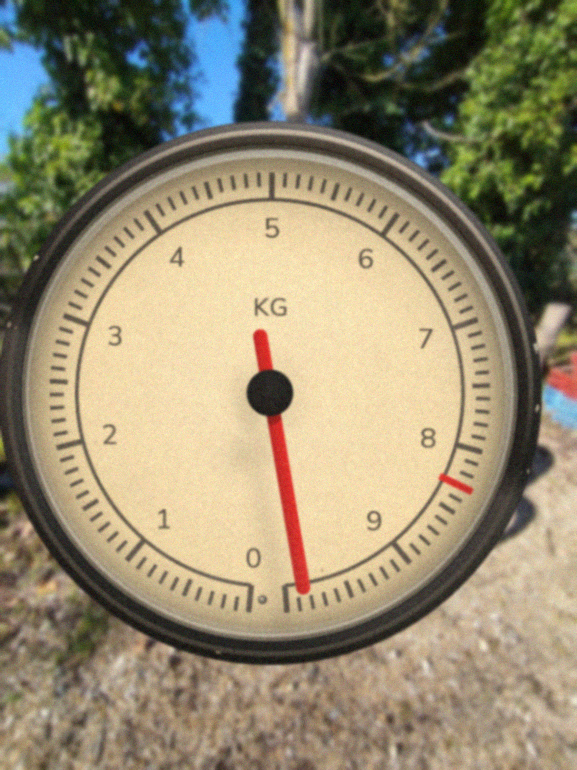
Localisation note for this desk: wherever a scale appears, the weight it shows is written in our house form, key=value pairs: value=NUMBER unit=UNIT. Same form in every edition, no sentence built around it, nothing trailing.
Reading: value=9.85 unit=kg
